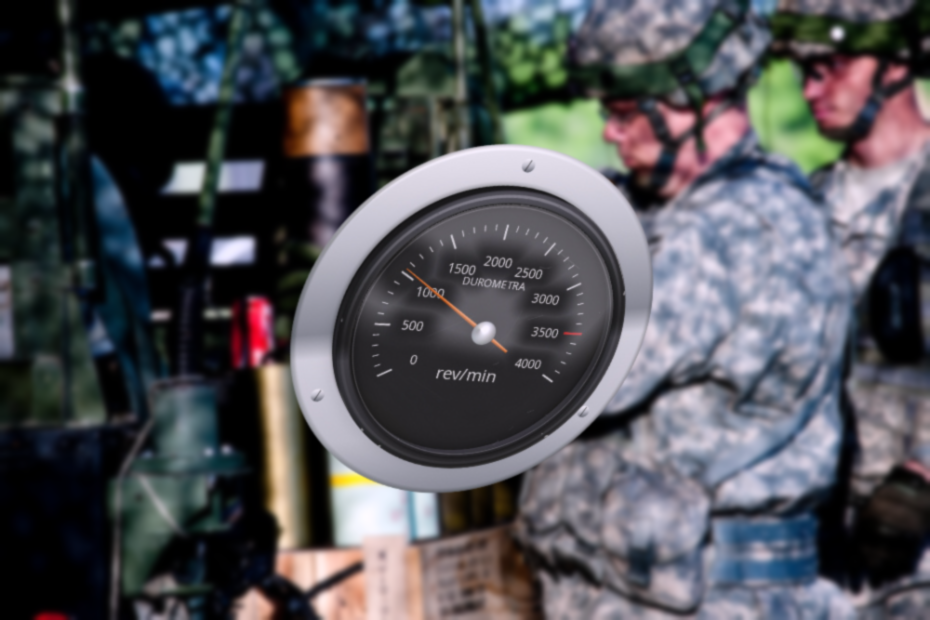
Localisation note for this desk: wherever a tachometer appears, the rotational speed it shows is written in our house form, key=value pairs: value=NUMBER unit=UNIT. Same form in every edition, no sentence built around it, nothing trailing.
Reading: value=1050 unit=rpm
